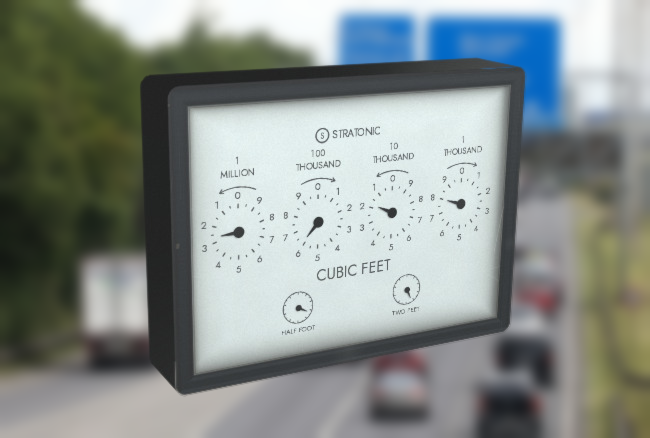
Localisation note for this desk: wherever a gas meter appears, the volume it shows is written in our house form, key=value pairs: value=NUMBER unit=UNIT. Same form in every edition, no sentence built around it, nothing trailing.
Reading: value=261800 unit=ft³
